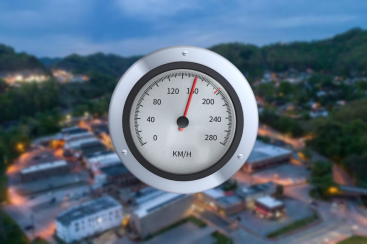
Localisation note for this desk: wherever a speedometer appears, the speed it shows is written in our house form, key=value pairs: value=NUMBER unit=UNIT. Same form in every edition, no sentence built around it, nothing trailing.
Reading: value=160 unit=km/h
